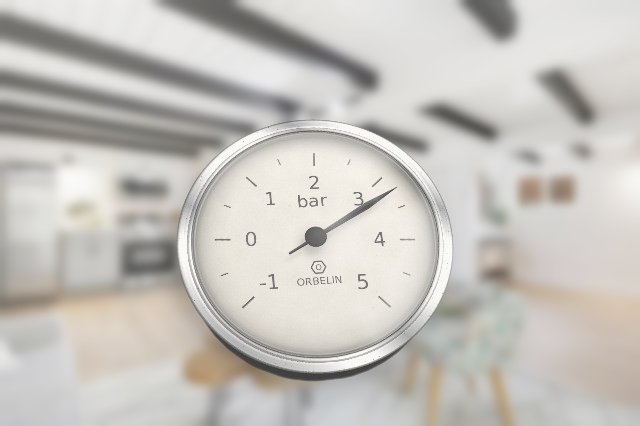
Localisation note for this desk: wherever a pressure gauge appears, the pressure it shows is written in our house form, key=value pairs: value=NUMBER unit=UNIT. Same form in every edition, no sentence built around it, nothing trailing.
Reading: value=3.25 unit=bar
